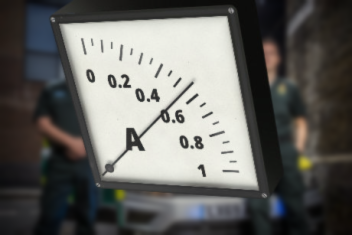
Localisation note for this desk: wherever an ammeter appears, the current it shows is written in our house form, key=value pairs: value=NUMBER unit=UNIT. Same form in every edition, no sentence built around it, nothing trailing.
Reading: value=0.55 unit=A
